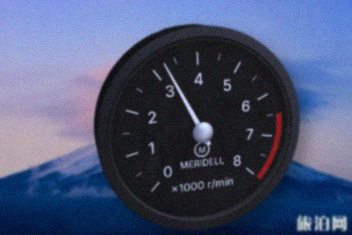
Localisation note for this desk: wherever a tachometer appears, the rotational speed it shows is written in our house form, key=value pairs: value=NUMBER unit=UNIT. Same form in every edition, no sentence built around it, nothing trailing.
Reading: value=3250 unit=rpm
